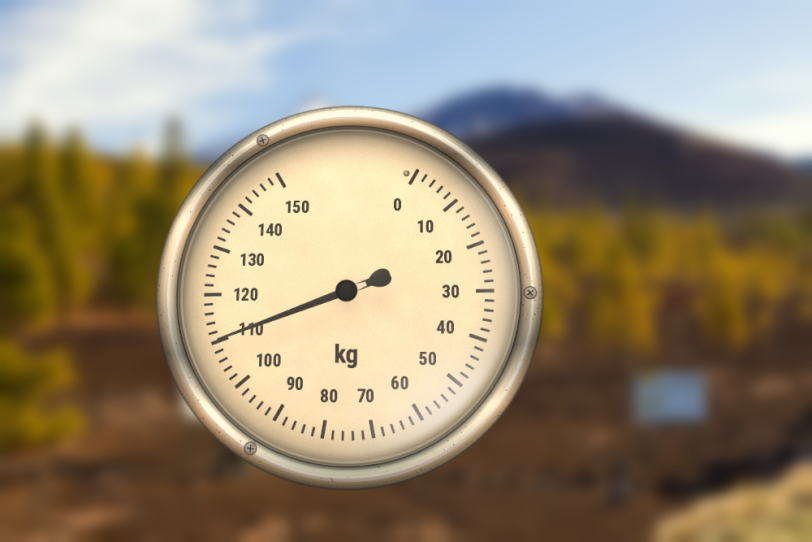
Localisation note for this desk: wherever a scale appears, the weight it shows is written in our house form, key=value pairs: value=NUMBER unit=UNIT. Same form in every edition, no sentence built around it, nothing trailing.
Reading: value=110 unit=kg
